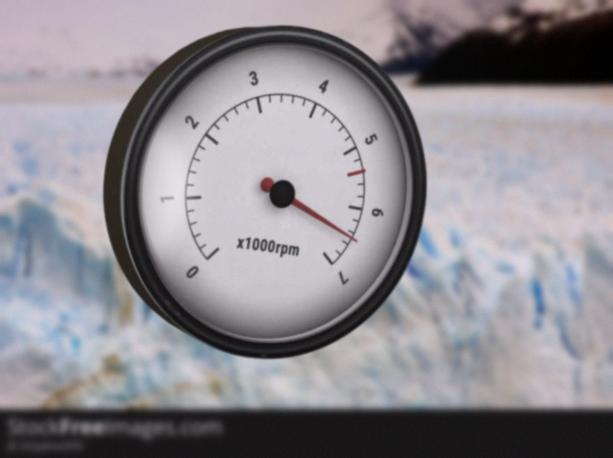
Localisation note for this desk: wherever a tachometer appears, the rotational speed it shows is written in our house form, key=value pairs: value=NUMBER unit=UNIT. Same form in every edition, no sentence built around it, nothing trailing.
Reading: value=6500 unit=rpm
